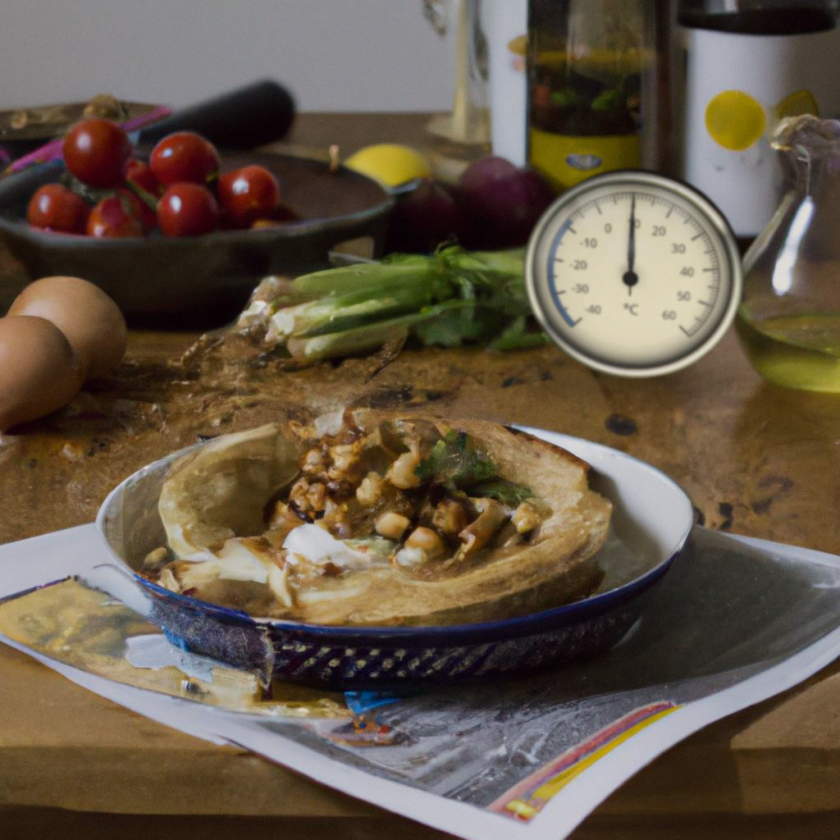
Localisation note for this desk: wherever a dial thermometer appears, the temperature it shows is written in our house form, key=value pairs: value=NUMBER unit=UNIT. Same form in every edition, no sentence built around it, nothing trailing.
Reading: value=10 unit=°C
